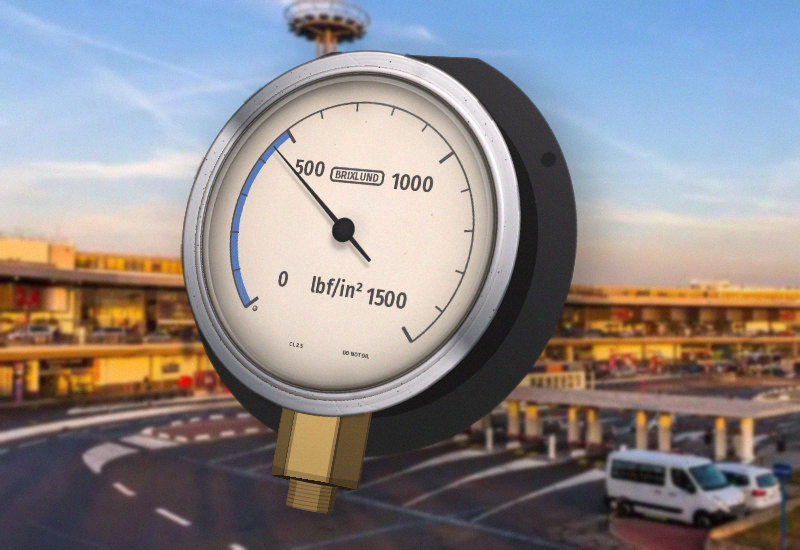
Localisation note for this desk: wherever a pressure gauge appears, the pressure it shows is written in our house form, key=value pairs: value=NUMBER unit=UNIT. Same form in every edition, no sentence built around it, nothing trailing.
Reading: value=450 unit=psi
